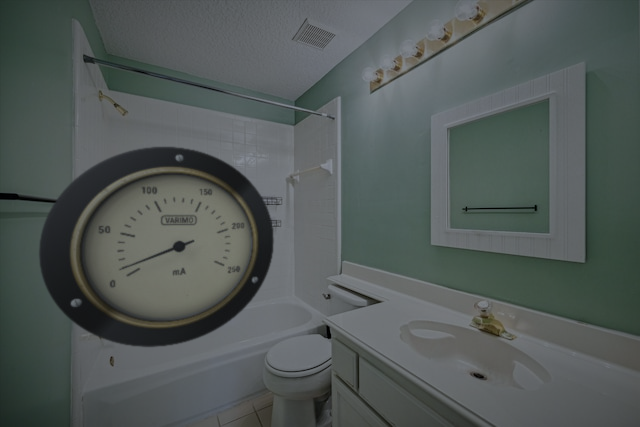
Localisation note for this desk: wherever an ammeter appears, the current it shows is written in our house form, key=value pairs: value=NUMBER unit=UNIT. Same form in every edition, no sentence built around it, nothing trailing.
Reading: value=10 unit=mA
